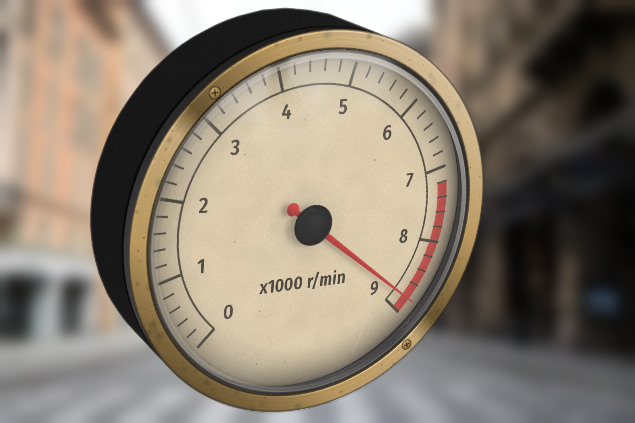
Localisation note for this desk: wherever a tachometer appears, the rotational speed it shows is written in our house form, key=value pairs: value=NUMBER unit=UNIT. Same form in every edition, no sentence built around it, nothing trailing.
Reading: value=8800 unit=rpm
